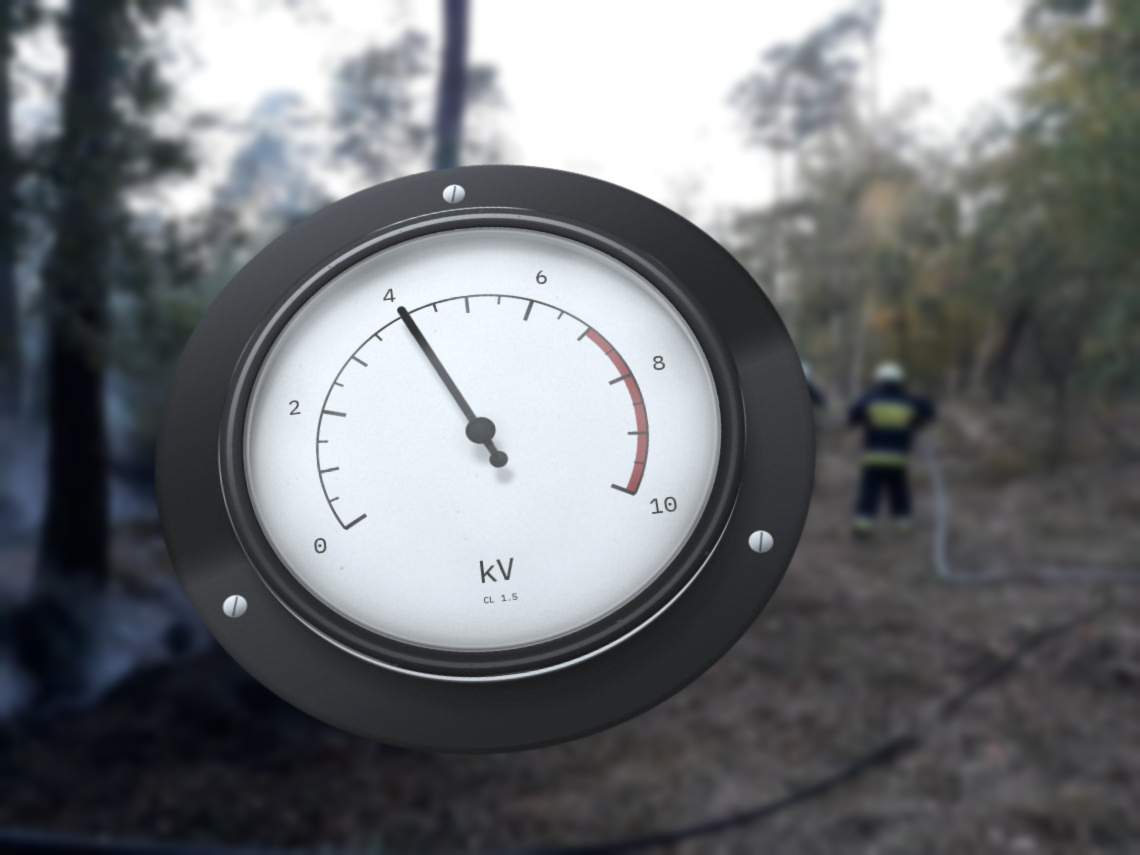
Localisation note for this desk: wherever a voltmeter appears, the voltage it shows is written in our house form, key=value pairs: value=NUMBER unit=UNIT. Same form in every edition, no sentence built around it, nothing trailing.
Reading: value=4 unit=kV
